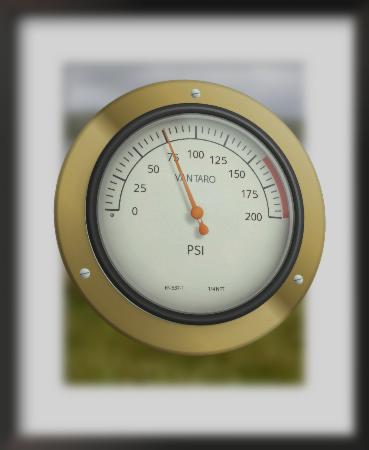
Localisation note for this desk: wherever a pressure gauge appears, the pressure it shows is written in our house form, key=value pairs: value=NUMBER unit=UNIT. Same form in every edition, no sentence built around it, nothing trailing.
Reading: value=75 unit=psi
